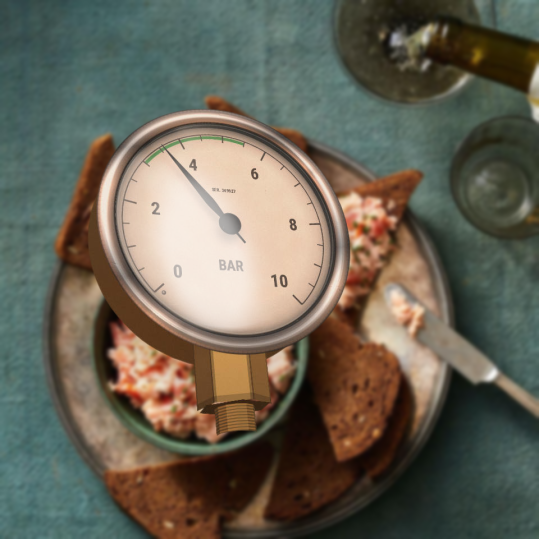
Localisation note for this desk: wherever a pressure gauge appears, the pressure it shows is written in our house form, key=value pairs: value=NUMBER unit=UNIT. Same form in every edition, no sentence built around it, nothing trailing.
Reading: value=3.5 unit=bar
